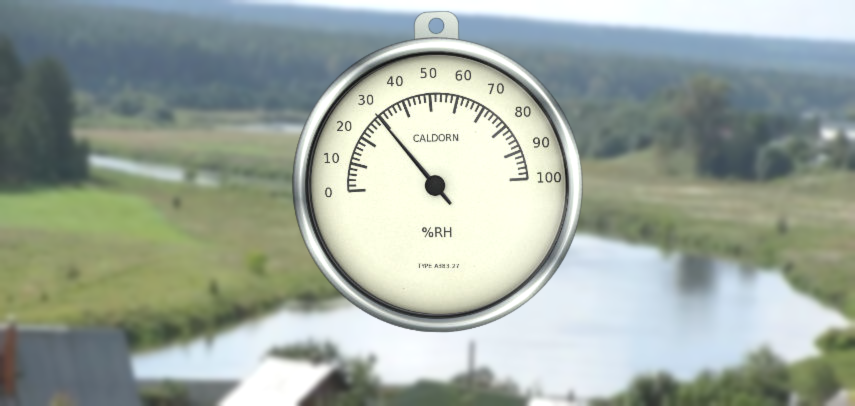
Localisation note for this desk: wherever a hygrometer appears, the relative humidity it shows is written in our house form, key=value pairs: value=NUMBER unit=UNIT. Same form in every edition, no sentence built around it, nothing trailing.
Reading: value=30 unit=%
